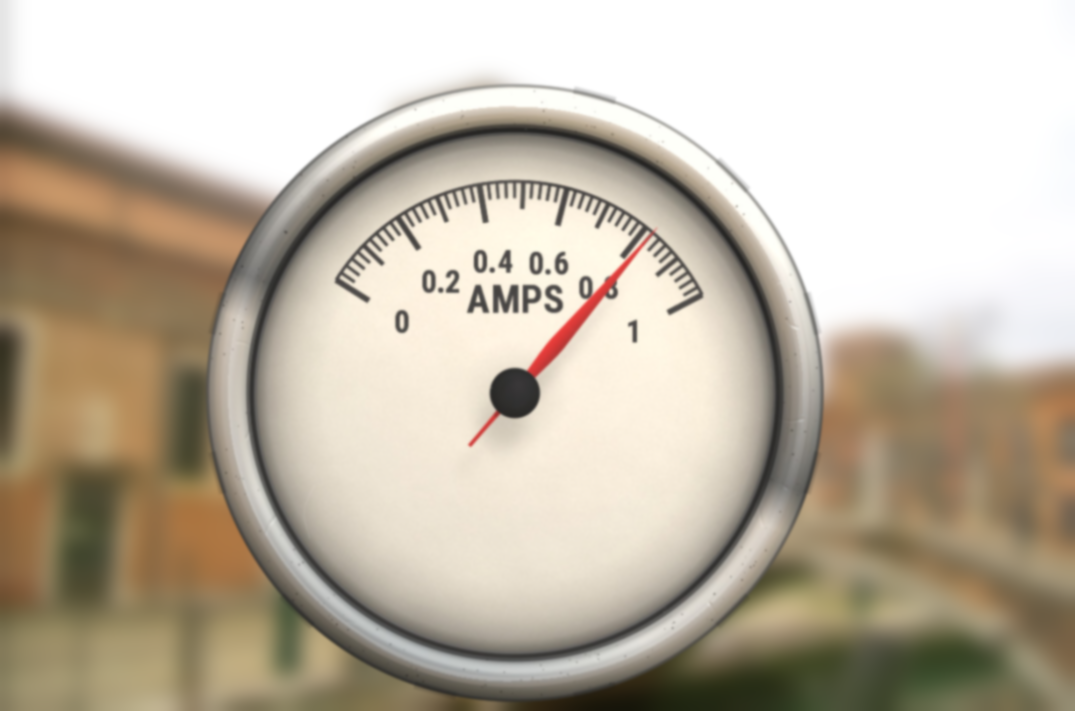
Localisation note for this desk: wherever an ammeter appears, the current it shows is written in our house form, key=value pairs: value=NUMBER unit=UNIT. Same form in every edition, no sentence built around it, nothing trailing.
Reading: value=0.82 unit=A
